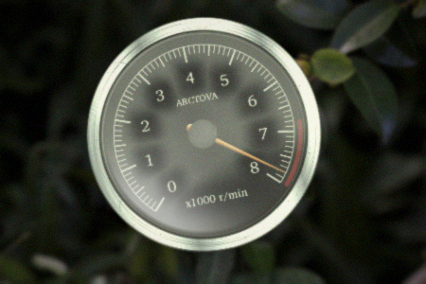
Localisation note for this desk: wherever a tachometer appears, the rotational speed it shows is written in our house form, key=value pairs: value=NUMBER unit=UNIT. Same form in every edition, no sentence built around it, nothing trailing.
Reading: value=7800 unit=rpm
